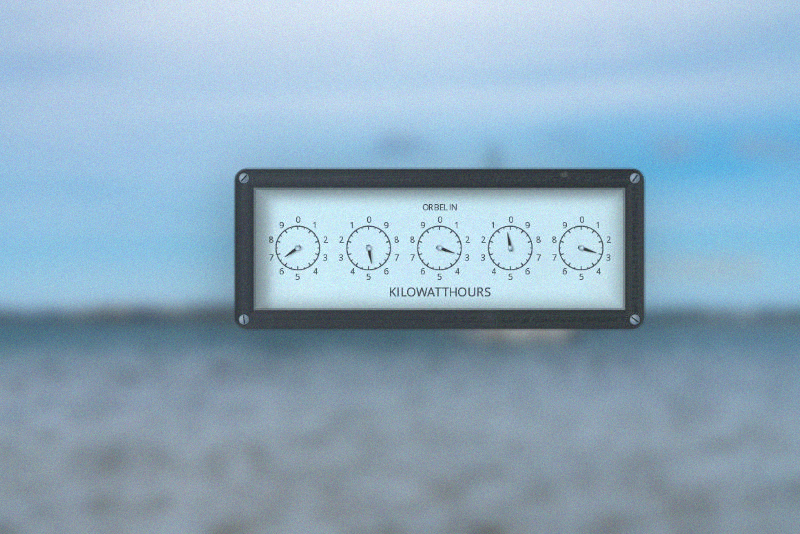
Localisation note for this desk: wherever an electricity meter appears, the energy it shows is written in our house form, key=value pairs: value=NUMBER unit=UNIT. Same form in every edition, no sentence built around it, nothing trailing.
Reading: value=65303 unit=kWh
